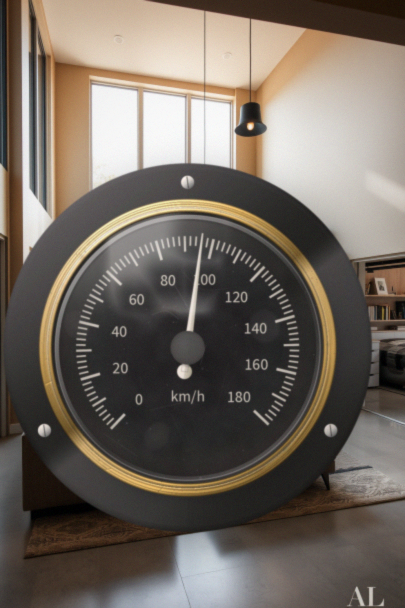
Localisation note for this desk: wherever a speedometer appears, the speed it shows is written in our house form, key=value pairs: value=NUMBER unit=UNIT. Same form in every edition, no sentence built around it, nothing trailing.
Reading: value=96 unit=km/h
